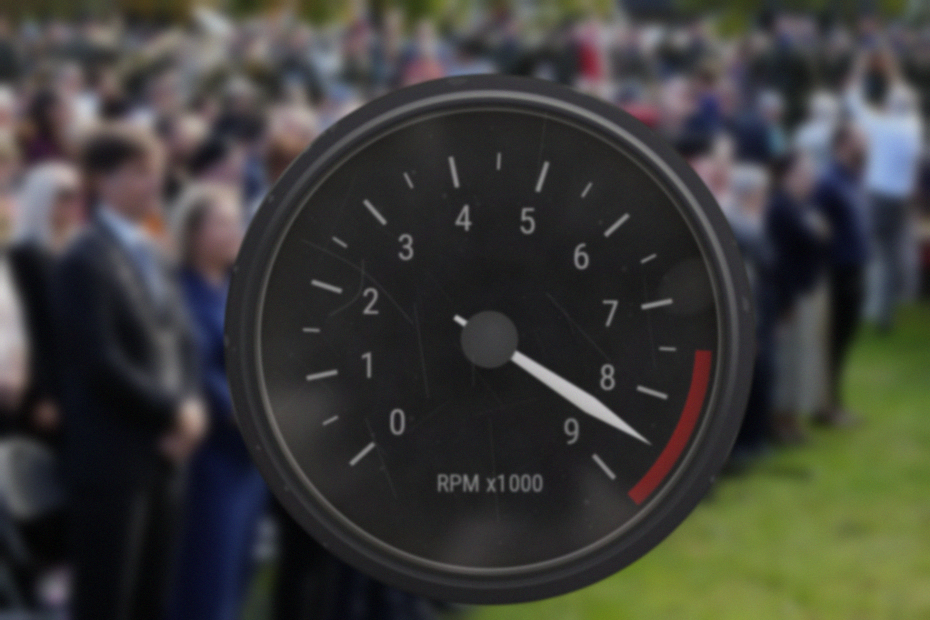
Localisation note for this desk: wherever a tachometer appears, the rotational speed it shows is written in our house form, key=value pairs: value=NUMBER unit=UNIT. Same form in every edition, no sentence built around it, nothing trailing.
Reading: value=8500 unit=rpm
